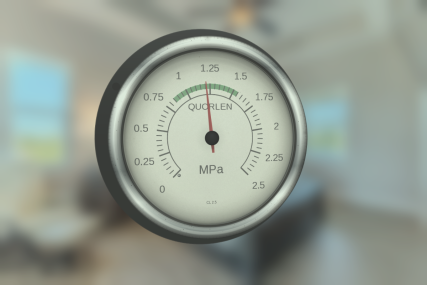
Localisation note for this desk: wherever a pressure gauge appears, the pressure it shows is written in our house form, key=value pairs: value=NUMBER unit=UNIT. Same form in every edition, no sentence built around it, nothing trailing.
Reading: value=1.2 unit=MPa
